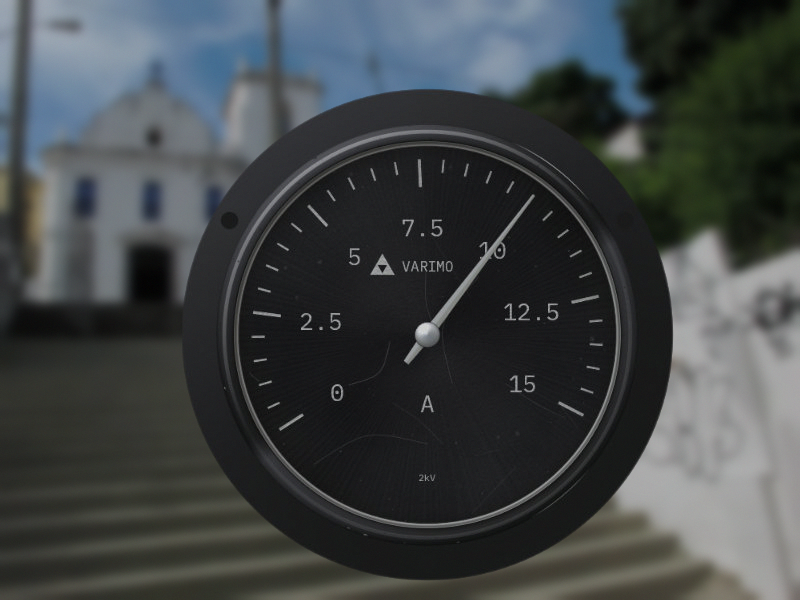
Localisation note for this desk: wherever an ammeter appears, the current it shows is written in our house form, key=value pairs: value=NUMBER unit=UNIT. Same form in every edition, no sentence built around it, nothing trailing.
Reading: value=10 unit=A
